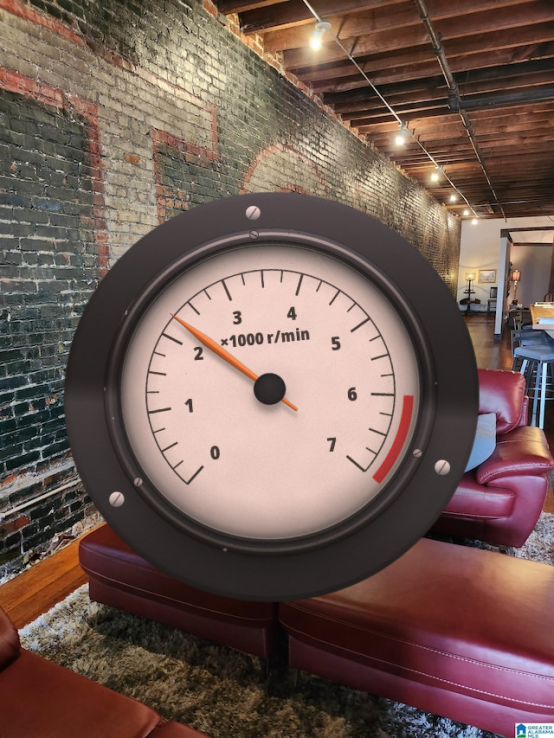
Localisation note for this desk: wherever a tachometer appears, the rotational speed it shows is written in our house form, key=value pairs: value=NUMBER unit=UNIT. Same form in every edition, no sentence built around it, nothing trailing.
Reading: value=2250 unit=rpm
